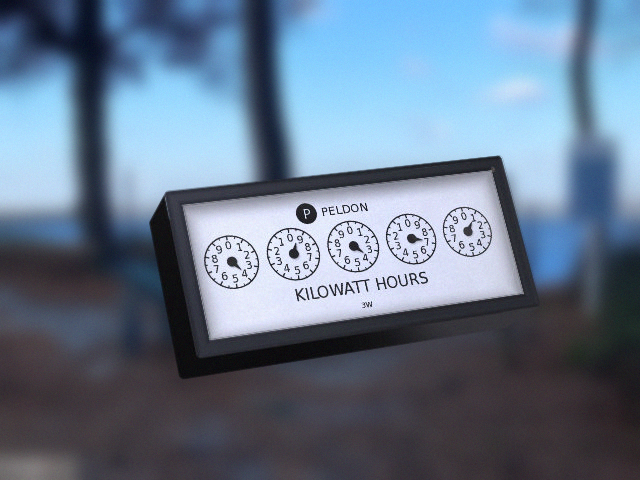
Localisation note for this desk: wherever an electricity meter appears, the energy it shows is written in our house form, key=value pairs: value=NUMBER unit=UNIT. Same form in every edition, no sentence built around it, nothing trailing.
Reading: value=39371 unit=kWh
